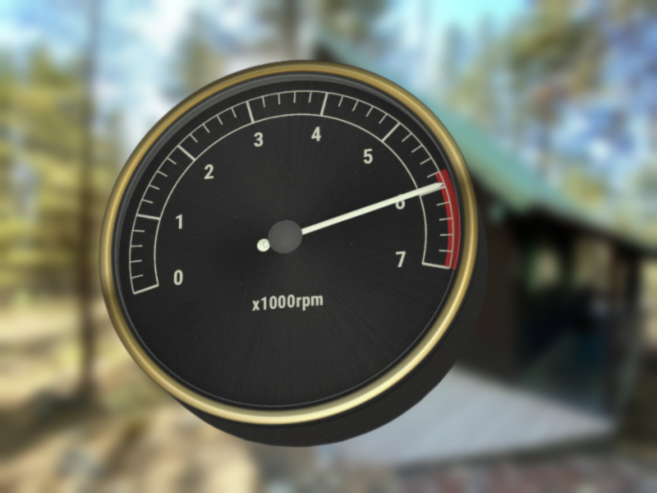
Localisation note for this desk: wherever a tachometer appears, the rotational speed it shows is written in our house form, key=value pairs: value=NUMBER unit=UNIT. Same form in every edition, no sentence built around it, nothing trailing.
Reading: value=6000 unit=rpm
